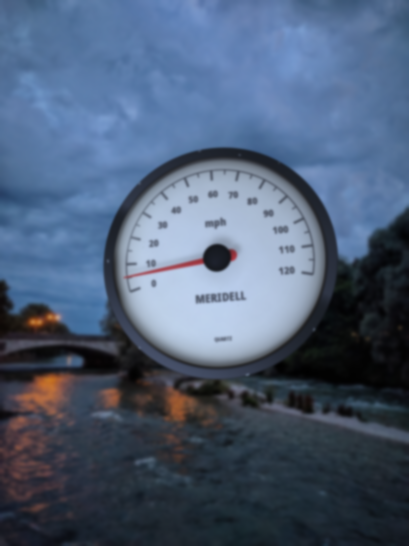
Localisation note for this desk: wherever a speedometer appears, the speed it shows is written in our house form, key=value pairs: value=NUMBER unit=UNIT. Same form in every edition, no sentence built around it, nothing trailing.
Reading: value=5 unit=mph
